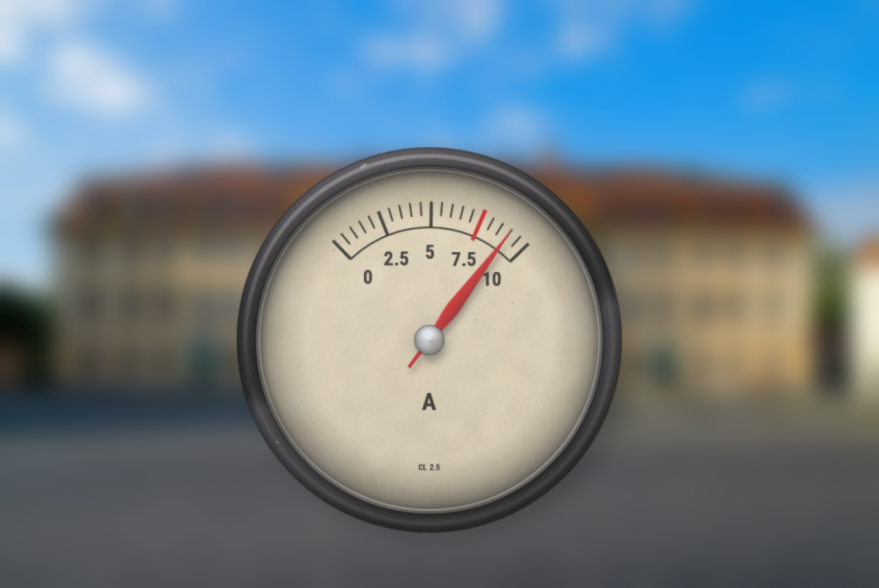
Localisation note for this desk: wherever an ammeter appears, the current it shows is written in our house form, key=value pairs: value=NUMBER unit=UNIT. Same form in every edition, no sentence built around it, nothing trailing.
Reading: value=9 unit=A
